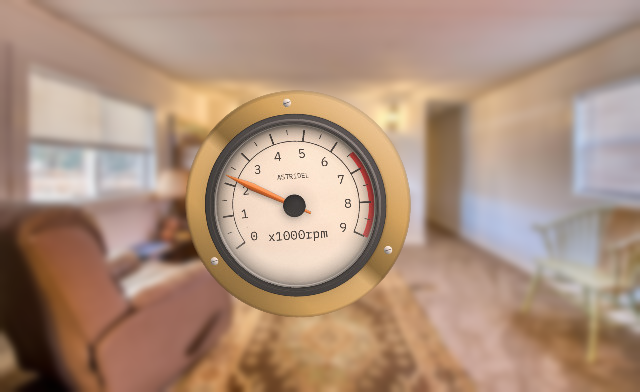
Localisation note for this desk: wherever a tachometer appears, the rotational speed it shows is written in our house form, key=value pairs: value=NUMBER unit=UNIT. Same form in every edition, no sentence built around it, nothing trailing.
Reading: value=2250 unit=rpm
